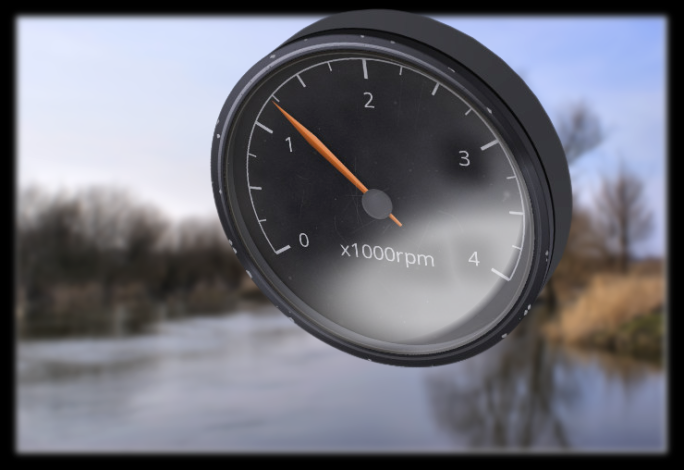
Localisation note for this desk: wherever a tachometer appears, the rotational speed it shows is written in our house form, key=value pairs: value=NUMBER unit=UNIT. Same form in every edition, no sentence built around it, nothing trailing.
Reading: value=1250 unit=rpm
